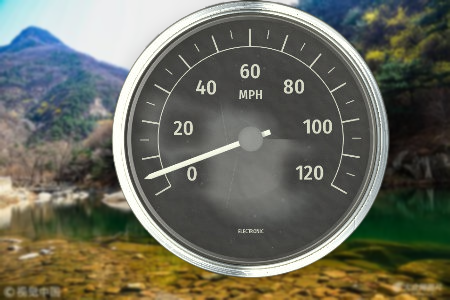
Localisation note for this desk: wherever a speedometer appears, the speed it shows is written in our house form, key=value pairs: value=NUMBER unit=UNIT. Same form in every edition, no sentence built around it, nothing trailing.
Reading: value=5 unit=mph
